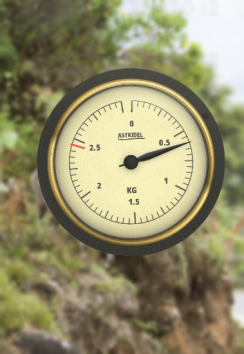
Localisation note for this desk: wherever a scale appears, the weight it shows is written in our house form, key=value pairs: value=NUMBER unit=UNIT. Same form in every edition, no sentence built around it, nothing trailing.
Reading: value=0.6 unit=kg
